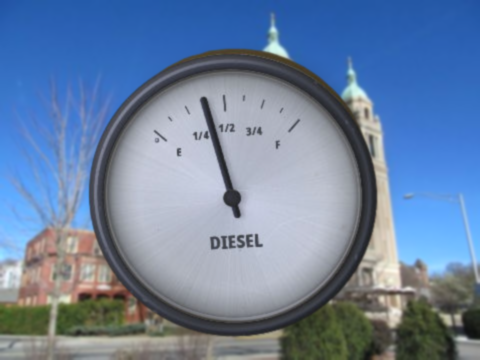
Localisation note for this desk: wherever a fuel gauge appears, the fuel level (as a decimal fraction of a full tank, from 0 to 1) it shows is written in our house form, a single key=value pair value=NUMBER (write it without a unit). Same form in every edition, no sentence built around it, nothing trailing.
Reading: value=0.375
